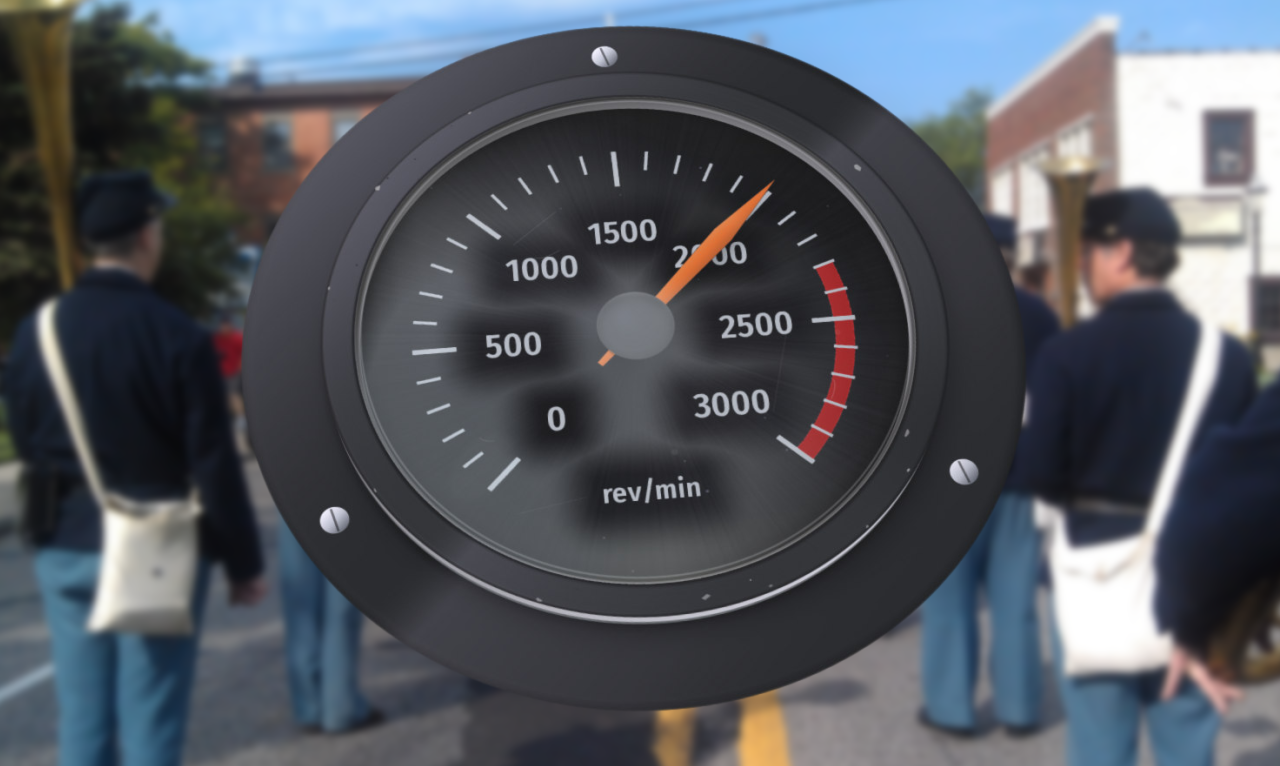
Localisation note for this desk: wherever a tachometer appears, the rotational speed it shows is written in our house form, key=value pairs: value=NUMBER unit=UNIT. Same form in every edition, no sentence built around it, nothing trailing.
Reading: value=2000 unit=rpm
